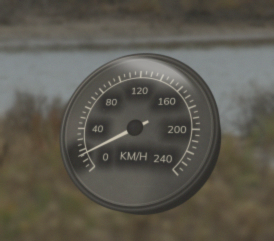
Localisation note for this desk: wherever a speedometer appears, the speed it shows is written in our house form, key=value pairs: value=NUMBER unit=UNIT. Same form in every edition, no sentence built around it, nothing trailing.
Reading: value=15 unit=km/h
